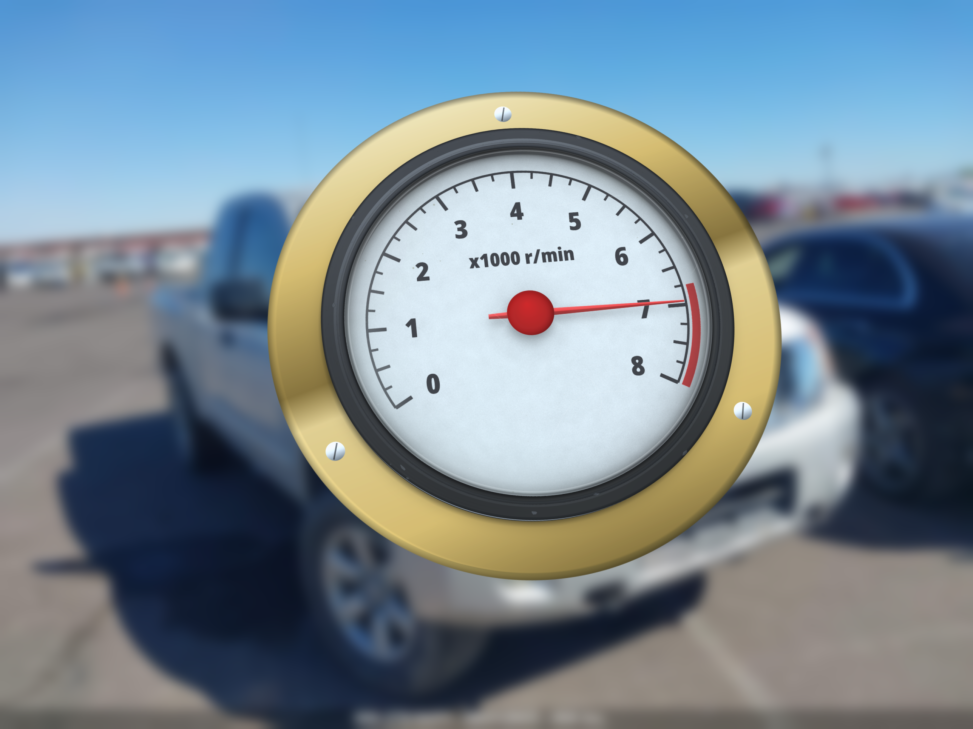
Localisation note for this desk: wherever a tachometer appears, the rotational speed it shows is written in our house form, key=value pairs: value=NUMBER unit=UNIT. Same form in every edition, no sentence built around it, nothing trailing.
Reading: value=7000 unit=rpm
